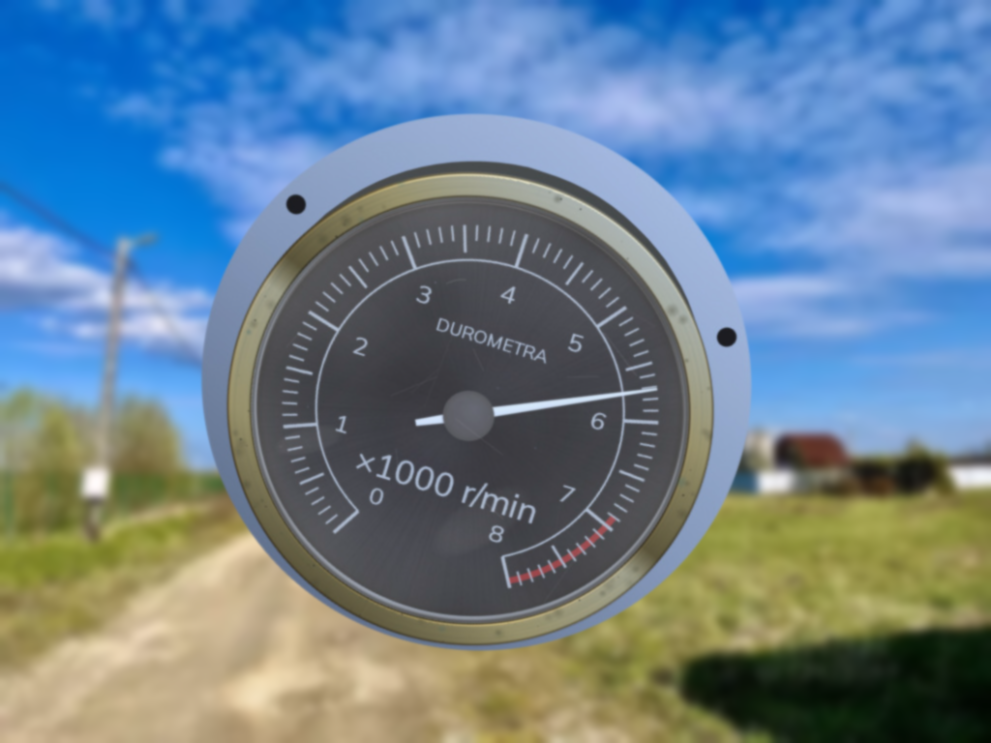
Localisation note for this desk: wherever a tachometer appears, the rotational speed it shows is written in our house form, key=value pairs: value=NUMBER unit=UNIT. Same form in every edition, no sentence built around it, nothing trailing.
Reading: value=5700 unit=rpm
